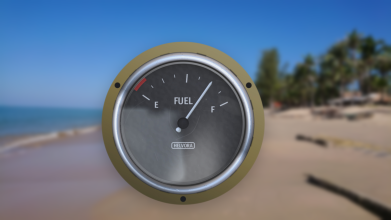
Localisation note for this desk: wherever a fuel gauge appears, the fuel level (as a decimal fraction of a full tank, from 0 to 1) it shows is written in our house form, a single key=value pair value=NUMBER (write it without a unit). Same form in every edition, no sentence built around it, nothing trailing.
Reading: value=0.75
